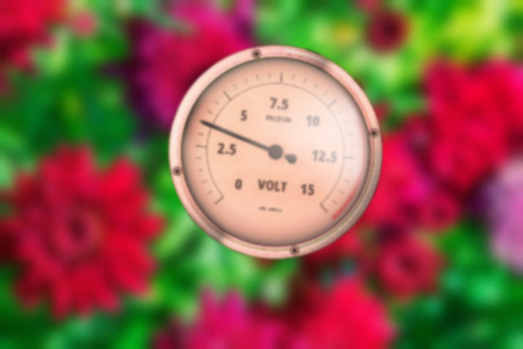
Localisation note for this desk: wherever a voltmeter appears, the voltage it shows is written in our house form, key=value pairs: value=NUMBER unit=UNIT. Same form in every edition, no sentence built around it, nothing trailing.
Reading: value=3.5 unit=V
